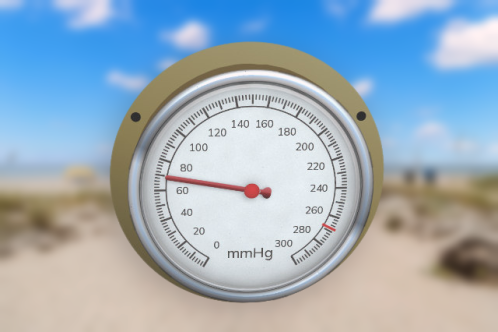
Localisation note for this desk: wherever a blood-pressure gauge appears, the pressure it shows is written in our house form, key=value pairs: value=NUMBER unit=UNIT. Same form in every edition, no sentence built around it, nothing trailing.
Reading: value=70 unit=mmHg
